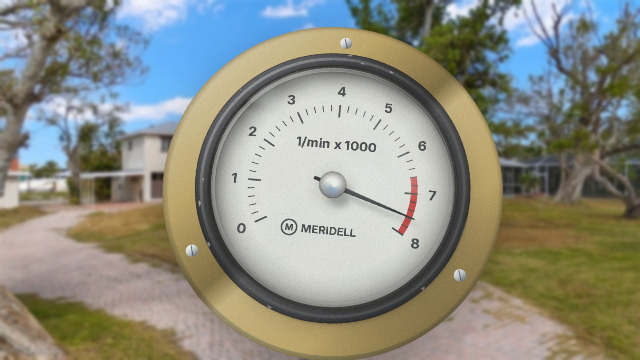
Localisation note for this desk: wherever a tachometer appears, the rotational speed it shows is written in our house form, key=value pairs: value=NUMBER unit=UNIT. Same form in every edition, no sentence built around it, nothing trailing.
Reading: value=7600 unit=rpm
